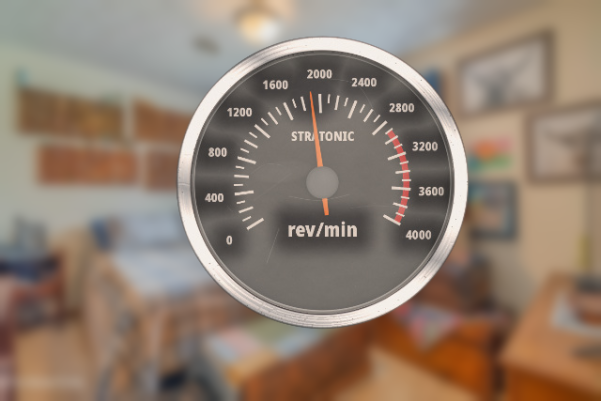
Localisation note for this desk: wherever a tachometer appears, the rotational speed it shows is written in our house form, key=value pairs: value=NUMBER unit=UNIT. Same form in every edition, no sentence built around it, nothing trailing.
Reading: value=1900 unit=rpm
